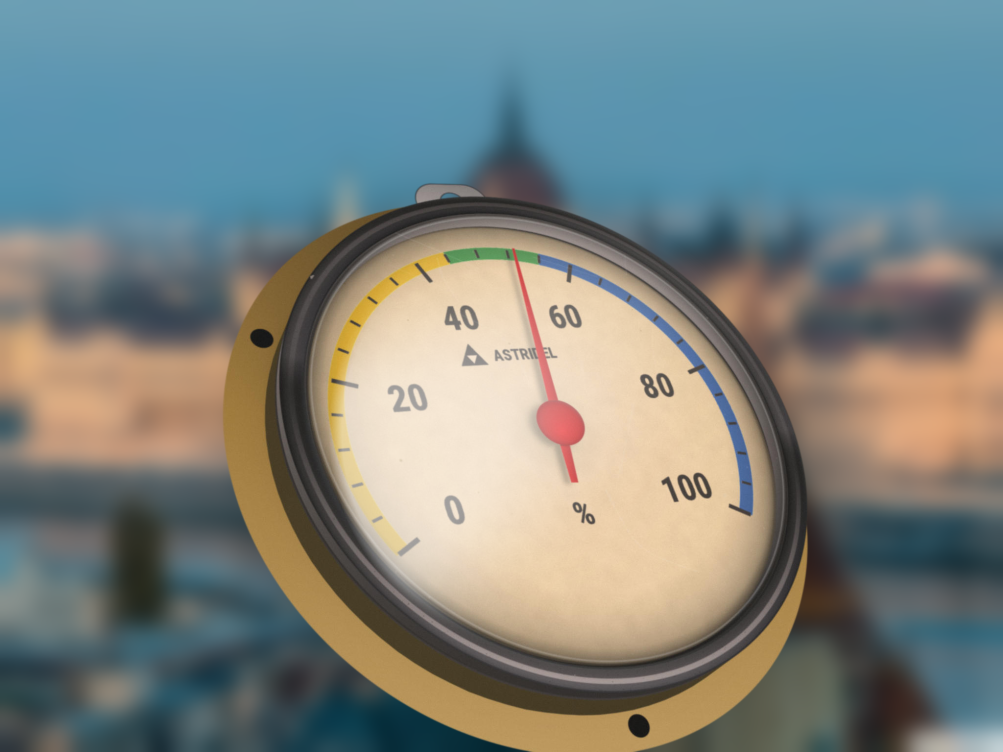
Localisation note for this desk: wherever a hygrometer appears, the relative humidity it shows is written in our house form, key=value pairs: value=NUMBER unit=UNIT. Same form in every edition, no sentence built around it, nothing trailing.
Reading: value=52 unit=%
